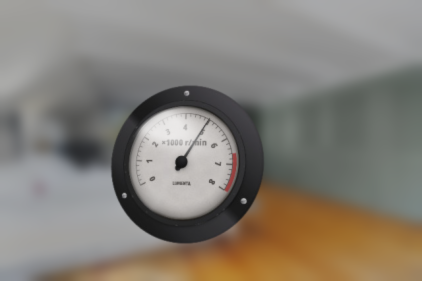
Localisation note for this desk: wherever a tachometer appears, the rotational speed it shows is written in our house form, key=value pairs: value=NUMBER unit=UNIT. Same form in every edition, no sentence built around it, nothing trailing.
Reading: value=5000 unit=rpm
